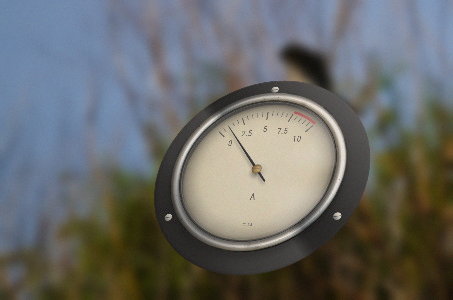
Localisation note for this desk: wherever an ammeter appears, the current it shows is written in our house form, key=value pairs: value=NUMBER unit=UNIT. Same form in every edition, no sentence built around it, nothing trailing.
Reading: value=1 unit=A
